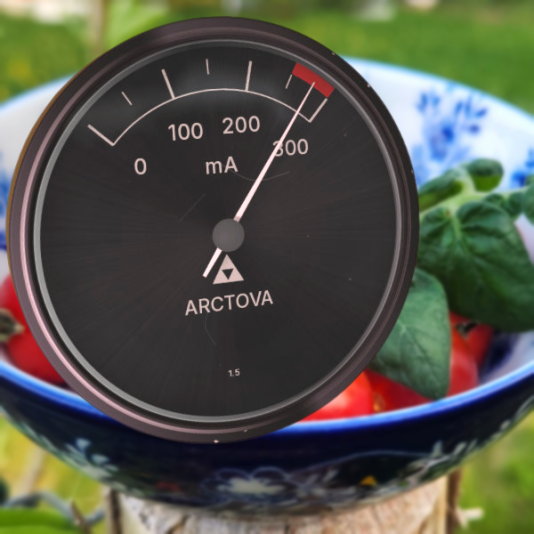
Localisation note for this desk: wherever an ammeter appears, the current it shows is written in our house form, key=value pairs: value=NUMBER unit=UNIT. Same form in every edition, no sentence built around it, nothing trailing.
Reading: value=275 unit=mA
